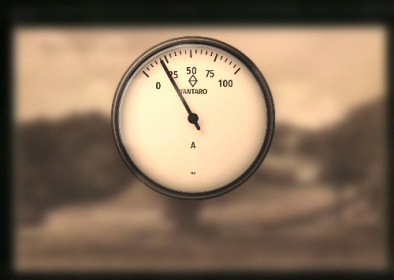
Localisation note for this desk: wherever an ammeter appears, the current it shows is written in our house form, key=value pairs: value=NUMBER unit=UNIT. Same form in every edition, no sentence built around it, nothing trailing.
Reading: value=20 unit=A
